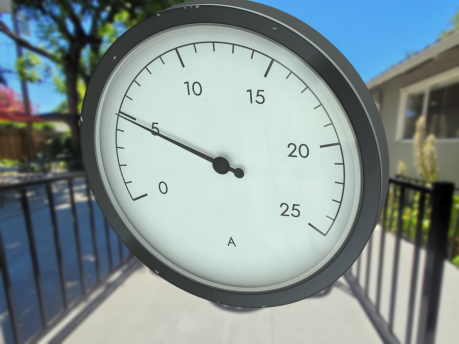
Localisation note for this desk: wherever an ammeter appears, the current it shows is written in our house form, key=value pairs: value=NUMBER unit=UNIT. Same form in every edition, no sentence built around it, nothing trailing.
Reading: value=5 unit=A
